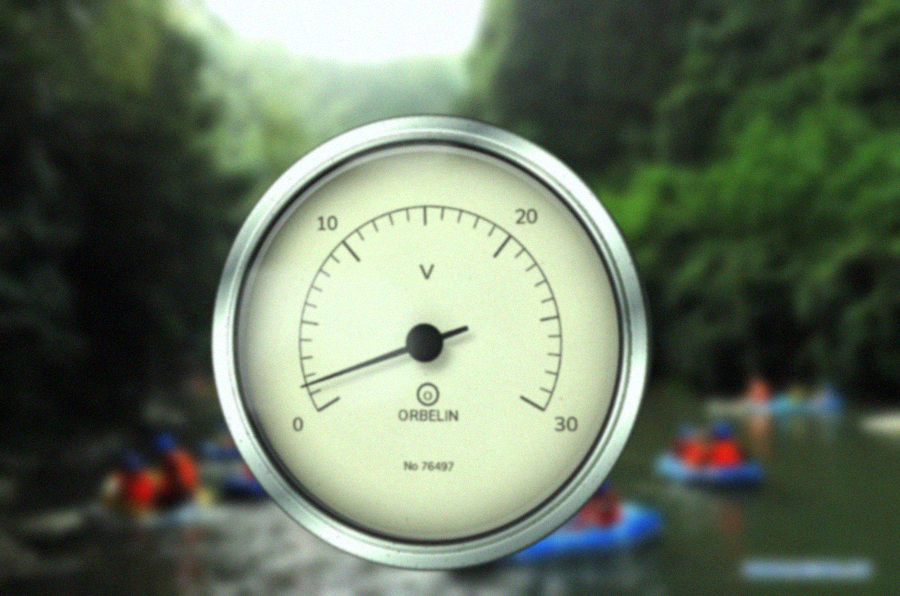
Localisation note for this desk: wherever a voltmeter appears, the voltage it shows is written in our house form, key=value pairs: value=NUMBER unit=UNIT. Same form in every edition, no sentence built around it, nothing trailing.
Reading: value=1.5 unit=V
